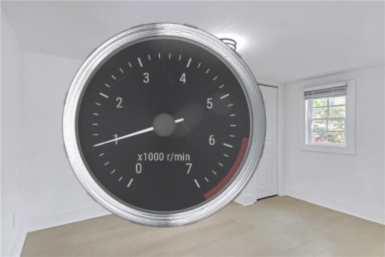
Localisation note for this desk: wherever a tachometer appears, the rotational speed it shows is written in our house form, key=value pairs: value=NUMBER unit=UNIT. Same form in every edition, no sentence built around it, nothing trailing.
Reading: value=1000 unit=rpm
